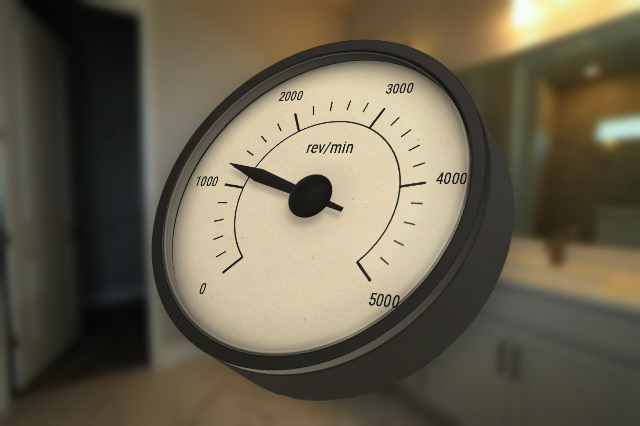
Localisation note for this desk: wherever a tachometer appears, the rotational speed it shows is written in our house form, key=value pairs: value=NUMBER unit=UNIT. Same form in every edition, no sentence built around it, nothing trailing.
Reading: value=1200 unit=rpm
